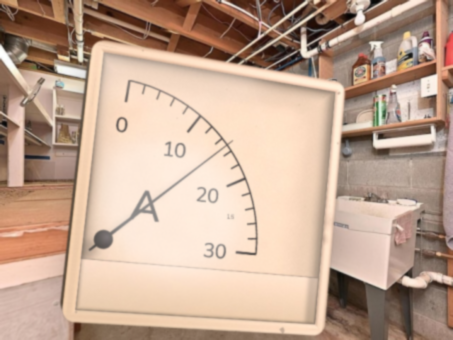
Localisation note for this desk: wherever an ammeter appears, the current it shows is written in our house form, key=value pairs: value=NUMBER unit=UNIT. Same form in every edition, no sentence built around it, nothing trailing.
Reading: value=15 unit=A
